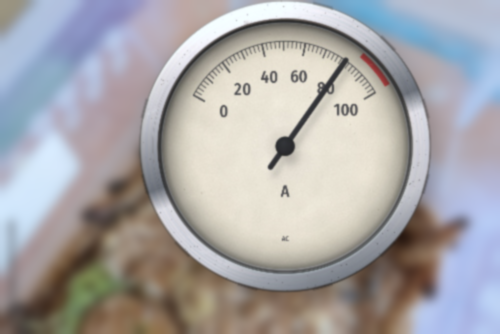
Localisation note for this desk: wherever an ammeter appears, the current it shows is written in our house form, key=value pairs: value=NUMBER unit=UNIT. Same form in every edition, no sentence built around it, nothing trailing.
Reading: value=80 unit=A
